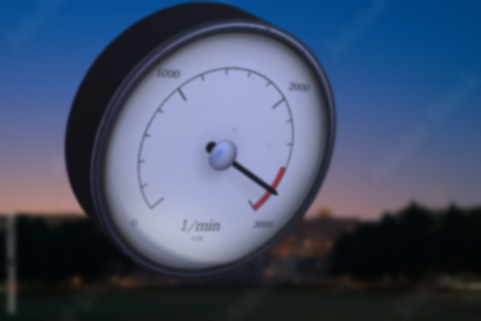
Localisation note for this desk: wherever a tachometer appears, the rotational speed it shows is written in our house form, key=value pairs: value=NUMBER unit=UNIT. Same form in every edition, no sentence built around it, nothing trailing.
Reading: value=2800 unit=rpm
